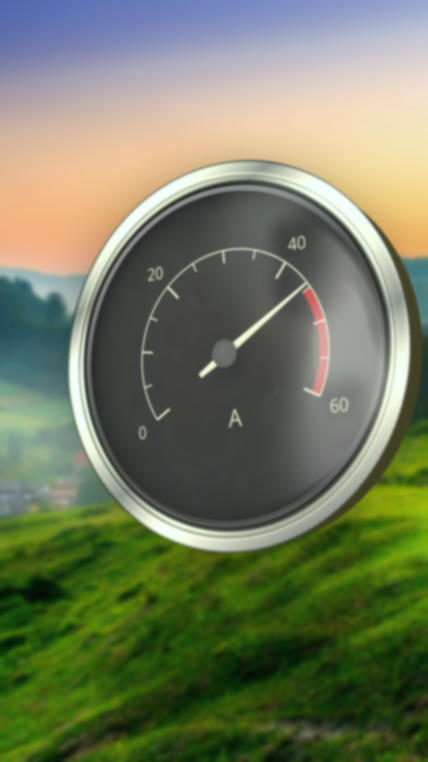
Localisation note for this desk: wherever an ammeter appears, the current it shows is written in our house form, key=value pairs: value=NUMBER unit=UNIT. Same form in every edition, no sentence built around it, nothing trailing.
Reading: value=45 unit=A
